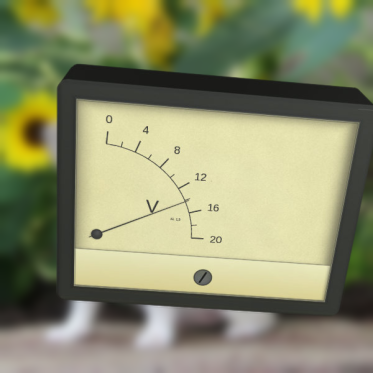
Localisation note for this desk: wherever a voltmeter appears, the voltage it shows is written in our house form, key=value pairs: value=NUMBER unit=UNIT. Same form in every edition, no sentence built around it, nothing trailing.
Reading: value=14 unit=V
